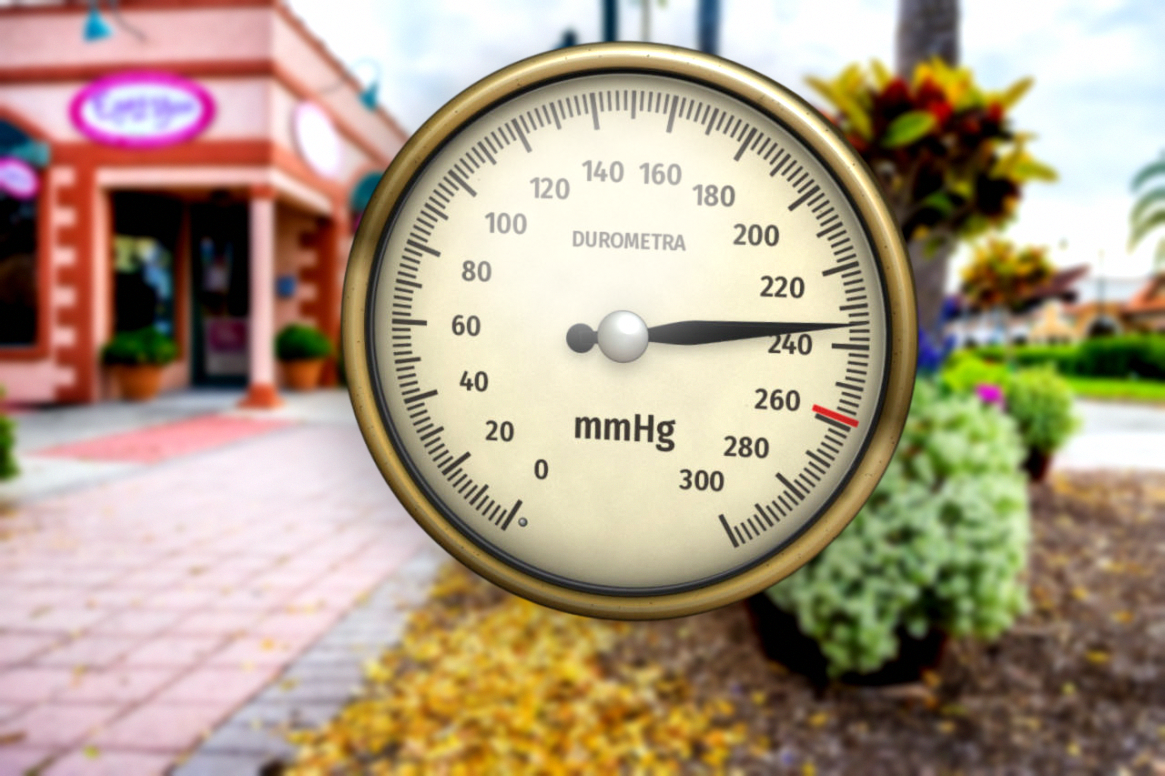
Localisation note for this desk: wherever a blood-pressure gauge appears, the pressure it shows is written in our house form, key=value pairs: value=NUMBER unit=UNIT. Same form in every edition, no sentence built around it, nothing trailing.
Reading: value=234 unit=mmHg
